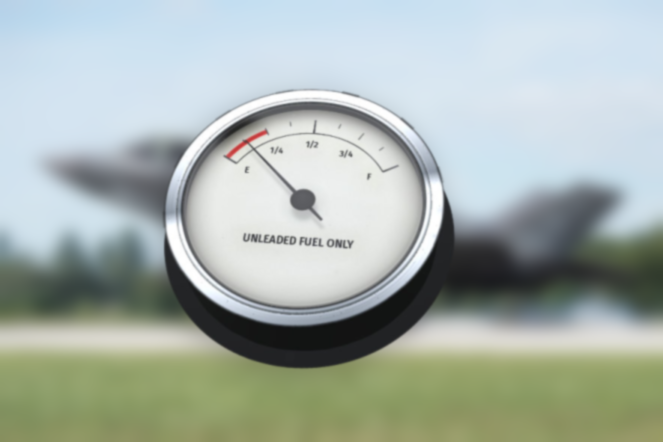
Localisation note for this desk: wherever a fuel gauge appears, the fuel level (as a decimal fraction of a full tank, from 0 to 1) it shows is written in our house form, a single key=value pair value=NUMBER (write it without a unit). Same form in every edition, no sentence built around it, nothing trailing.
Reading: value=0.125
